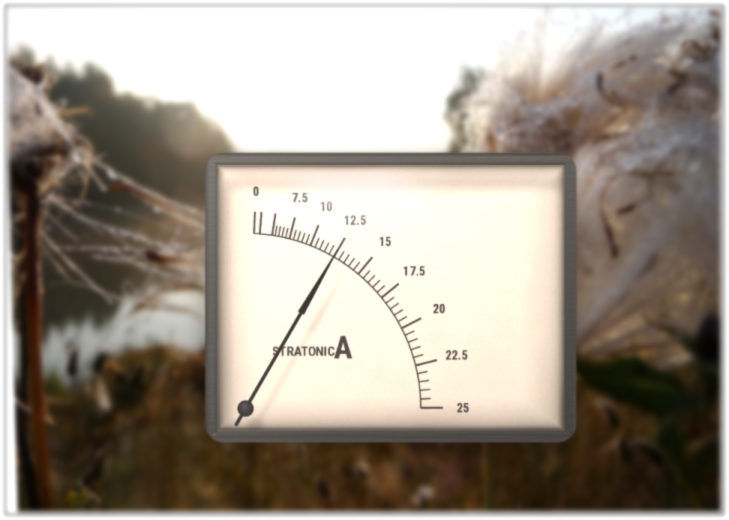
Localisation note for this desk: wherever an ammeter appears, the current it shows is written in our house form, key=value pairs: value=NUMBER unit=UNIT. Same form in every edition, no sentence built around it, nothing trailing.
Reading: value=12.5 unit=A
